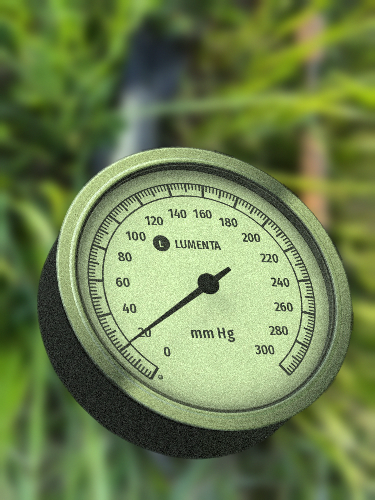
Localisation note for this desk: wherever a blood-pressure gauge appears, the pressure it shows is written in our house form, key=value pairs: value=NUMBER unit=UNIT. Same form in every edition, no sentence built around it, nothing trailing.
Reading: value=20 unit=mmHg
